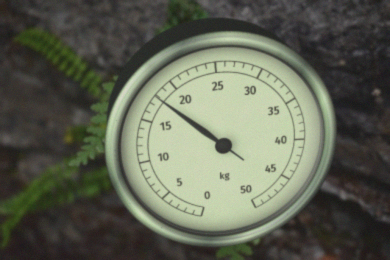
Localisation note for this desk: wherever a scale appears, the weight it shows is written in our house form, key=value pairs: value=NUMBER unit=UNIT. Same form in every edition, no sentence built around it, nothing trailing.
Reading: value=18 unit=kg
